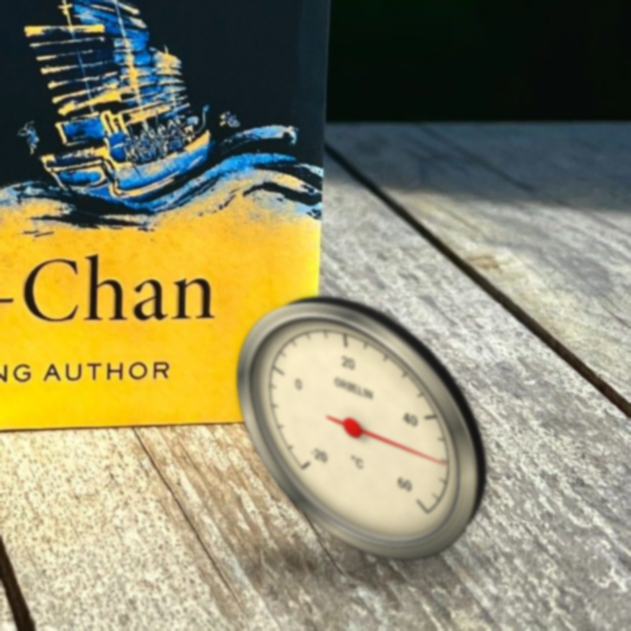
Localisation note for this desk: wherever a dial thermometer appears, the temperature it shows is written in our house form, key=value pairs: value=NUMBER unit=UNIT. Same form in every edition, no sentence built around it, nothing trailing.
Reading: value=48 unit=°C
